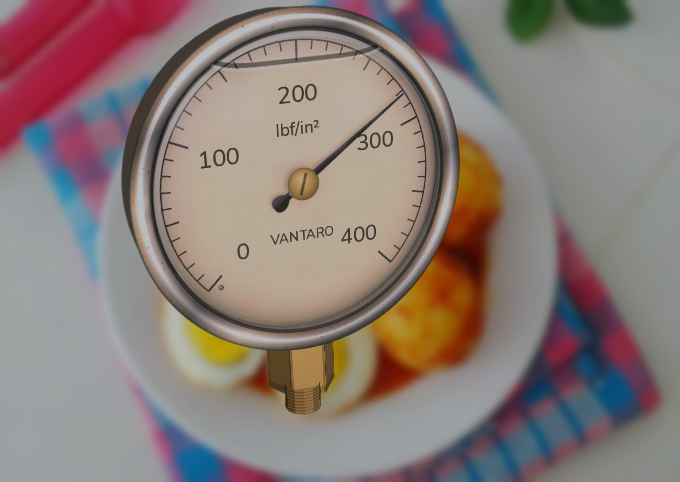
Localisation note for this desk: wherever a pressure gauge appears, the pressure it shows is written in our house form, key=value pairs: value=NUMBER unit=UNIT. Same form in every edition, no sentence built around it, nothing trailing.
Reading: value=280 unit=psi
